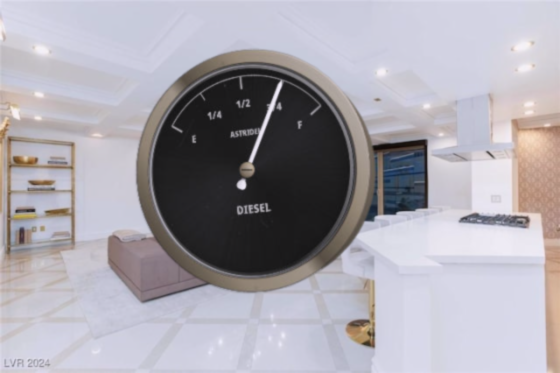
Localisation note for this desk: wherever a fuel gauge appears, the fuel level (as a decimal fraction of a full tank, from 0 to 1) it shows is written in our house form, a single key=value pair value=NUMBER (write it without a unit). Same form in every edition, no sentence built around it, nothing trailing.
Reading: value=0.75
